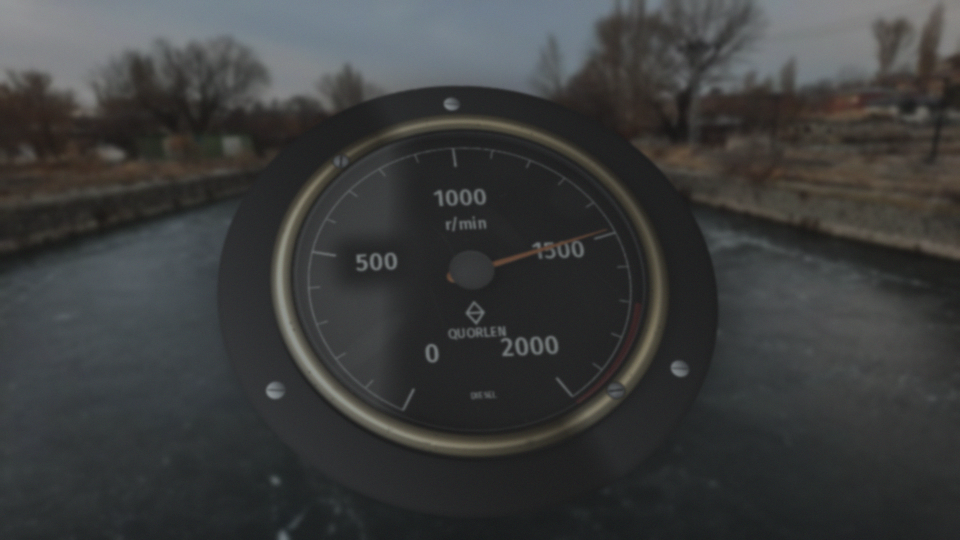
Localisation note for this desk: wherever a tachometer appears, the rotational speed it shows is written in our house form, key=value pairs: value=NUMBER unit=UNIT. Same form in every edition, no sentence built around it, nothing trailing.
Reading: value=1500 unit=rpm
